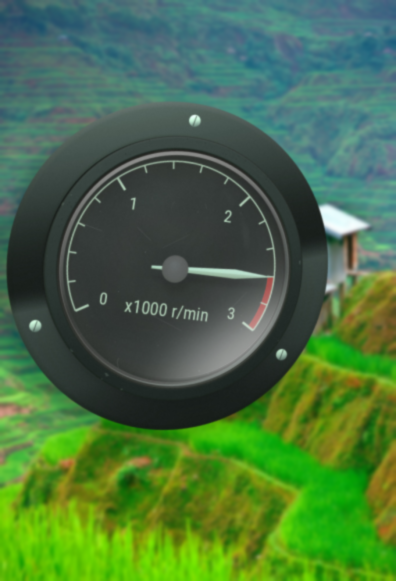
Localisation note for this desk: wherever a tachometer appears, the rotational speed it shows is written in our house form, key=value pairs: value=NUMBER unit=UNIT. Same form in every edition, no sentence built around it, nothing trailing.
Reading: value=2600 unit=rpm
